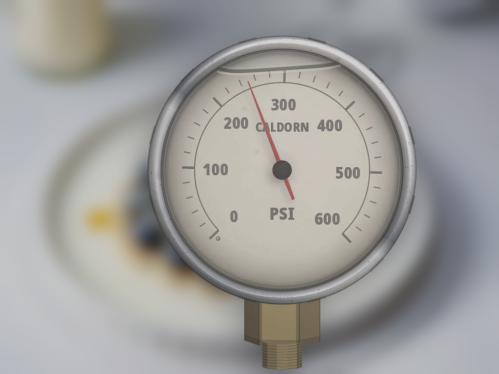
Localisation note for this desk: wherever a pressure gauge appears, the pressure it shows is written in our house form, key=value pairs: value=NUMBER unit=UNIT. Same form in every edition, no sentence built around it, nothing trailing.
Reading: value=250 unit=psi
